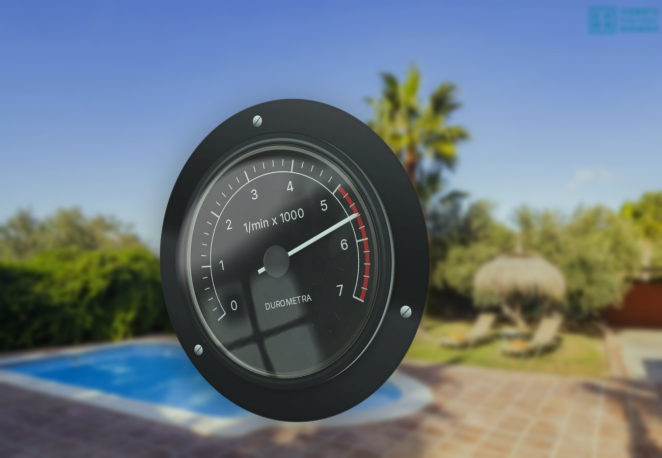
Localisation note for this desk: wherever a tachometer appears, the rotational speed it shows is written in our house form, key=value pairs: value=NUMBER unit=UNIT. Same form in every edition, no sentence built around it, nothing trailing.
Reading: value=5600 unit=rpm
